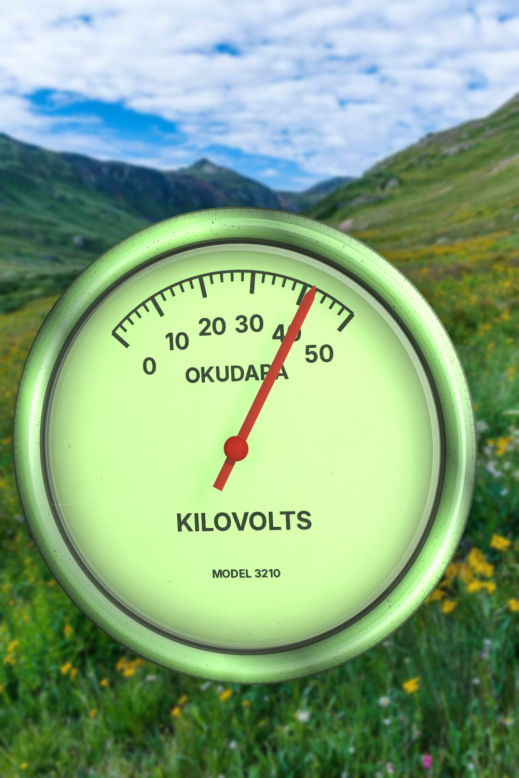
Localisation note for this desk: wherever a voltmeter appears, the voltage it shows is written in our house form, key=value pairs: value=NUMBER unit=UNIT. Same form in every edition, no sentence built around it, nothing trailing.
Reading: value=42 unit=kV
